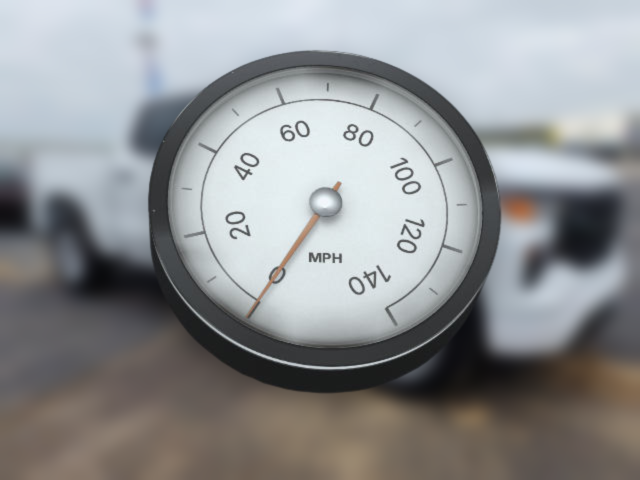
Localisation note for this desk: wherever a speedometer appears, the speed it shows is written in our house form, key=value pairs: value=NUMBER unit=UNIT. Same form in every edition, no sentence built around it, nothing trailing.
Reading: value=0 unit=mph
